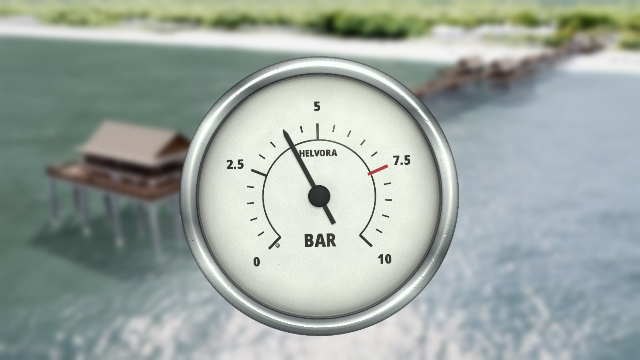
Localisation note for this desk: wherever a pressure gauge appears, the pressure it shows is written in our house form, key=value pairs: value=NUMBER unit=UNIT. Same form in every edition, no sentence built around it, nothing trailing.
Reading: value=4 unit=bar
